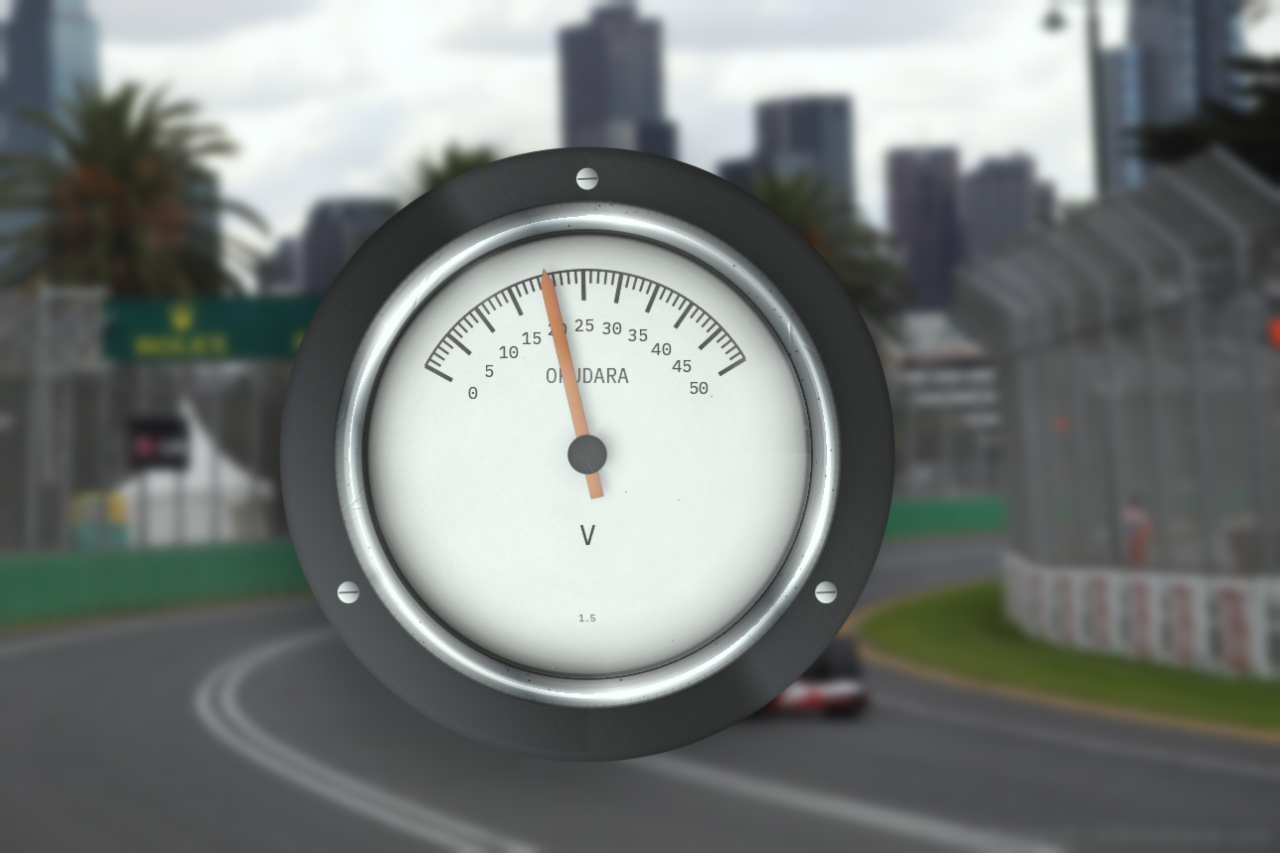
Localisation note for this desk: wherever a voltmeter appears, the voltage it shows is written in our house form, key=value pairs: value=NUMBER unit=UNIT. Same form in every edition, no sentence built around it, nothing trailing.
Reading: value=20 unit=V
